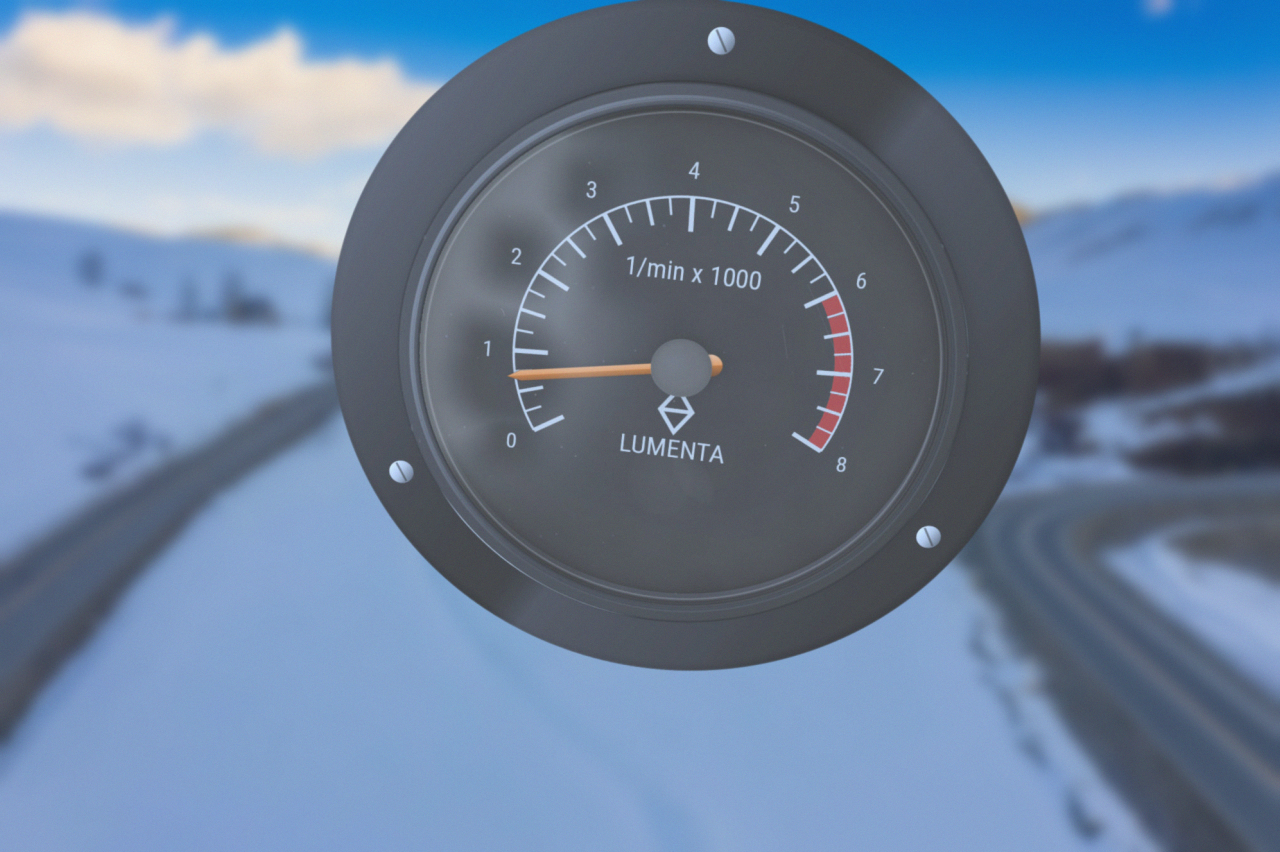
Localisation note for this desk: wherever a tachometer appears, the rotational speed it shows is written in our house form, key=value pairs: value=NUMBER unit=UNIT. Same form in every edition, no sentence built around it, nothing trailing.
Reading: value=750 unit=rpm
